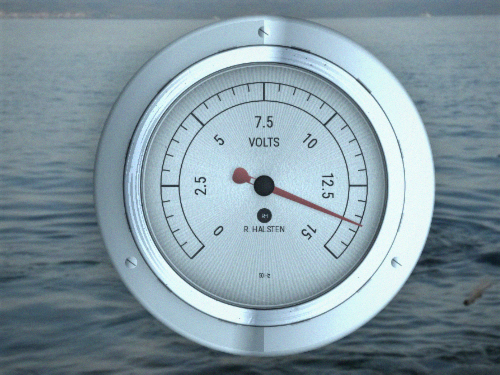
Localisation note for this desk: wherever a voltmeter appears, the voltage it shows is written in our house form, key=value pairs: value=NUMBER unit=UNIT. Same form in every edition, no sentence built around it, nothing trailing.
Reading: value=13.75 unit=V
